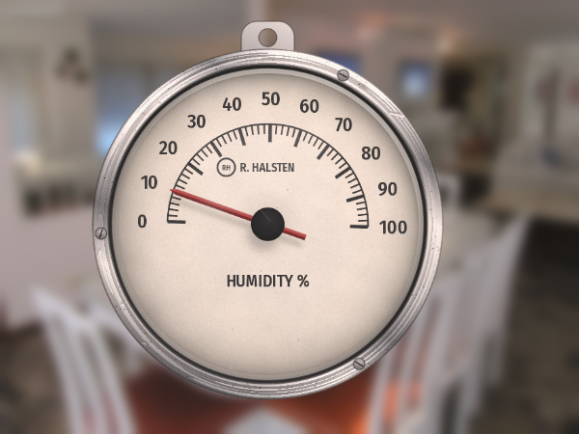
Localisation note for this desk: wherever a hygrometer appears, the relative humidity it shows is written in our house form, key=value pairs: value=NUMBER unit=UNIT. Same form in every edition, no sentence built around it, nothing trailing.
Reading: value=10 unit=%
